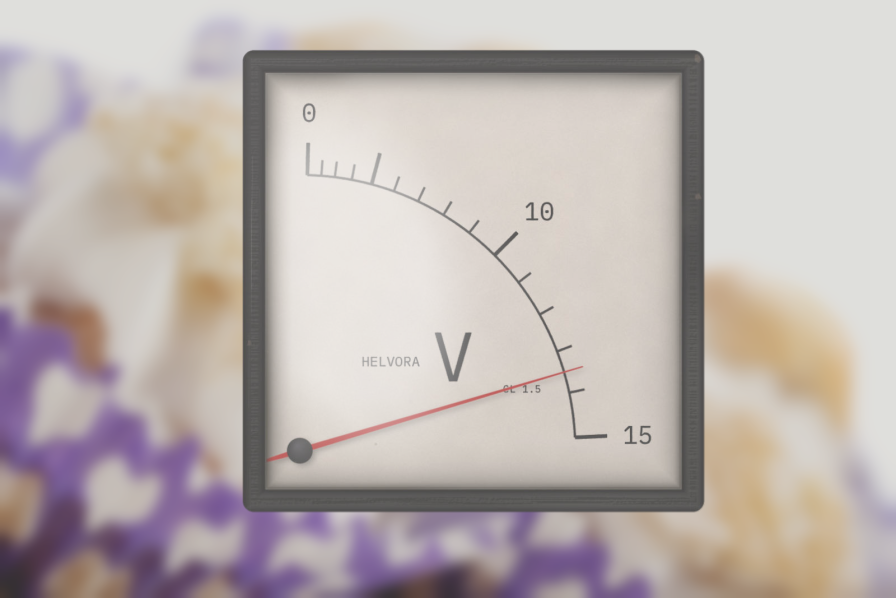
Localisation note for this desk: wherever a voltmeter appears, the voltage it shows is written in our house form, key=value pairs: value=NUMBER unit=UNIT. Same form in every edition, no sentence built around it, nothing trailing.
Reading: value=13.5 unit=V
